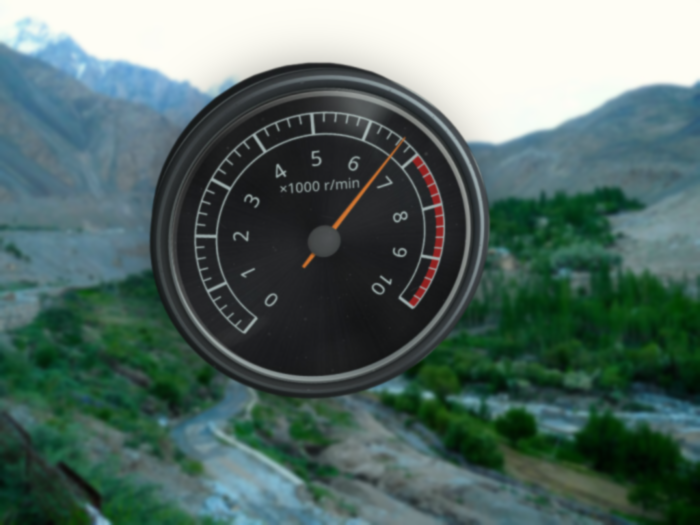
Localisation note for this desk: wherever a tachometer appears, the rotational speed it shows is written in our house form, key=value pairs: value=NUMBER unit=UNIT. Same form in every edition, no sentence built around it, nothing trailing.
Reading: value=6600 unit=rpm
